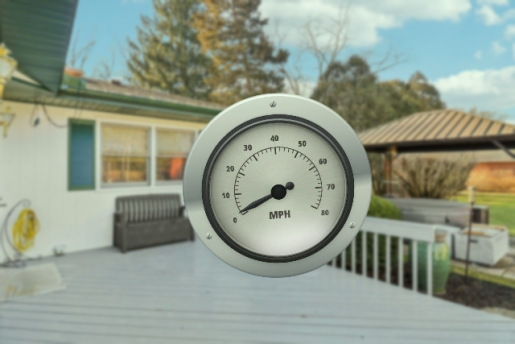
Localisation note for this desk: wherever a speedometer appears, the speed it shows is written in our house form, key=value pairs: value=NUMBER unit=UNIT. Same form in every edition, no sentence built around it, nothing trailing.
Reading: value=2 unit=mph
